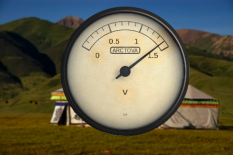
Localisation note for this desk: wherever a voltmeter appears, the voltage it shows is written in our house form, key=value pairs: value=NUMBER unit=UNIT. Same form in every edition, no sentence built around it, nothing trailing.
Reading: value=1.4 unit=V
